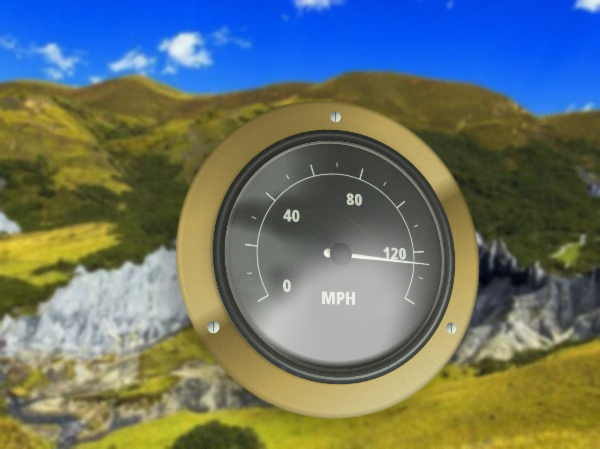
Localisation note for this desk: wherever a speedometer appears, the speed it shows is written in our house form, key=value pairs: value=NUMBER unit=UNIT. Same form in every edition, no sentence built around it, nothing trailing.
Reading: value=125 unit=mph
